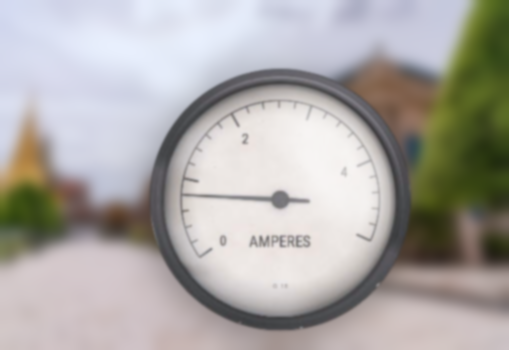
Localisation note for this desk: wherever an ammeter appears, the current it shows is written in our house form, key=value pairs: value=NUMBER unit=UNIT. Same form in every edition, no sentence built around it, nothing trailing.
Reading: value=0.8 unit=A
